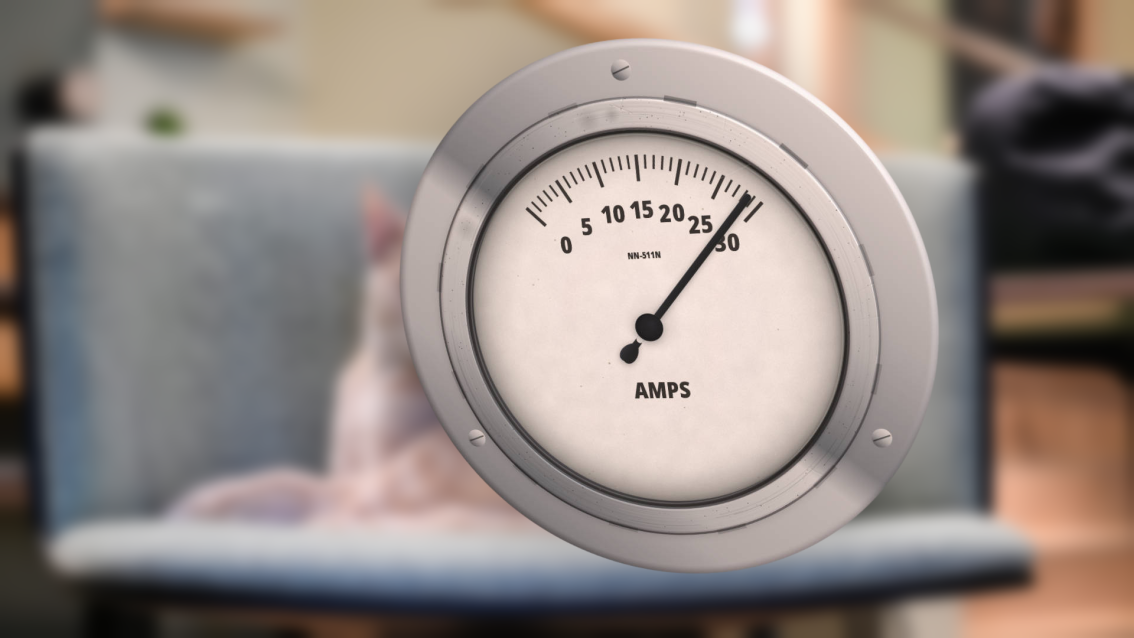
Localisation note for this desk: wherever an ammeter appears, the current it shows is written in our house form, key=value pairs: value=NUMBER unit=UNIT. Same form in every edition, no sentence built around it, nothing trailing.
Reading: value=28.5 unit=A
